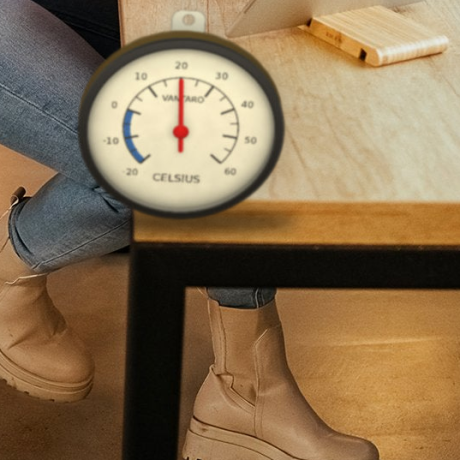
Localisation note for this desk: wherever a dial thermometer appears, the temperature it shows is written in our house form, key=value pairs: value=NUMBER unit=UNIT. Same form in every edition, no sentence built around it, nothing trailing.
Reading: value=20 unit=°C
